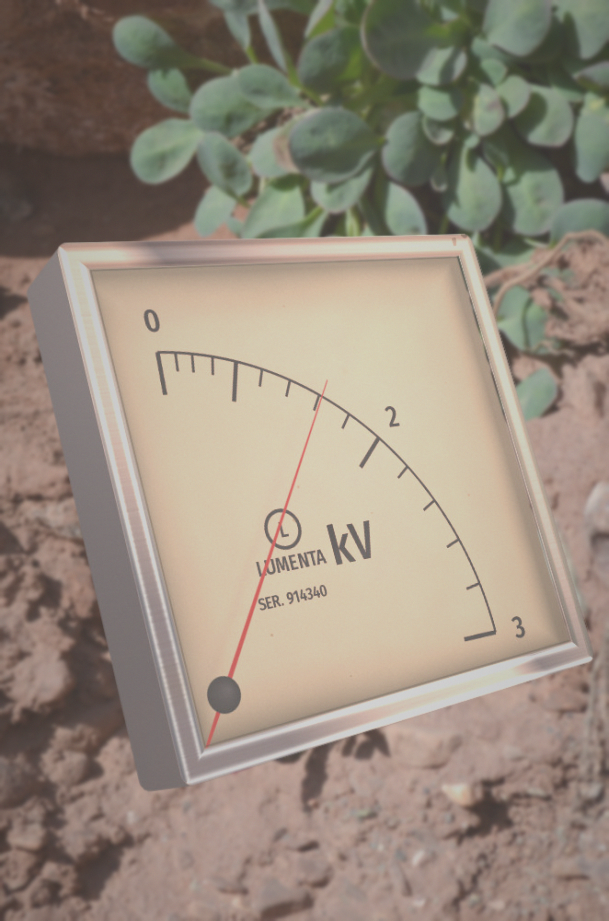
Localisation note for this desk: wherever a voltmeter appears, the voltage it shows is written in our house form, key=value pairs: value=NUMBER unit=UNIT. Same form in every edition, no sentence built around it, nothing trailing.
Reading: value=1.6 unit=kV
